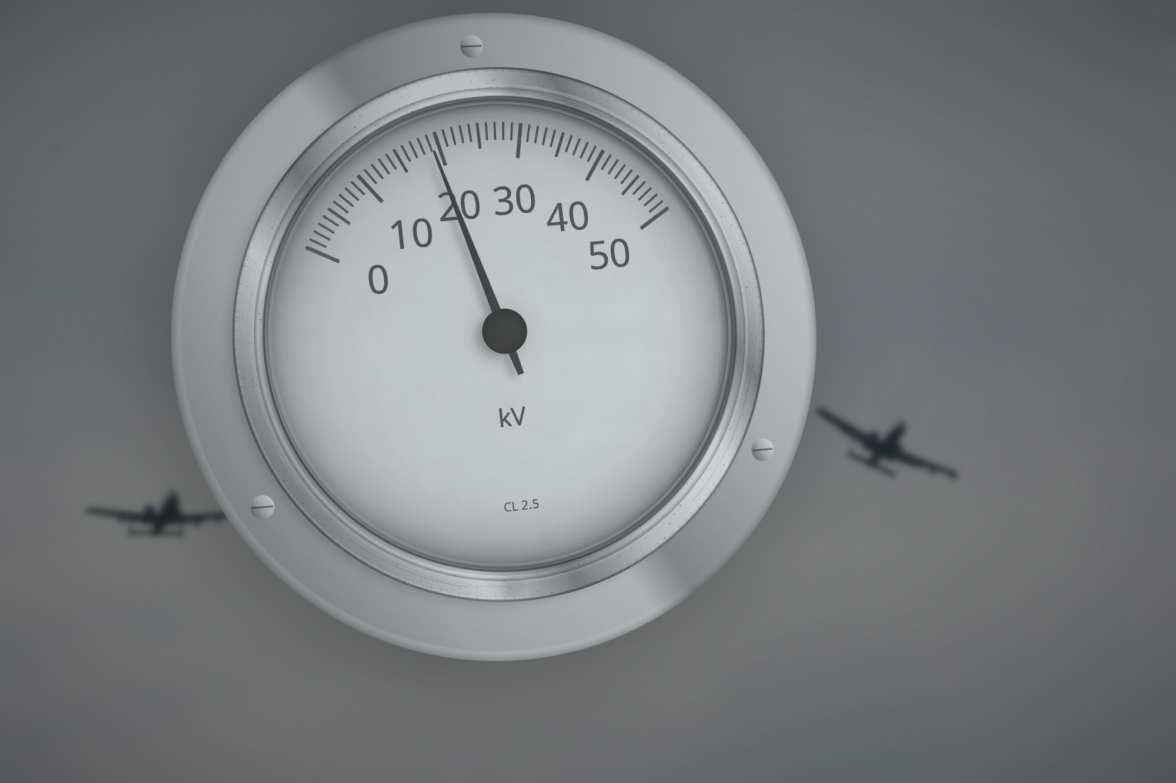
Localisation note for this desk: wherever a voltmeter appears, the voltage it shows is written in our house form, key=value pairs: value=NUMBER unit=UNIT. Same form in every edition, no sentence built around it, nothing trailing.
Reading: value=19 unit=kV
